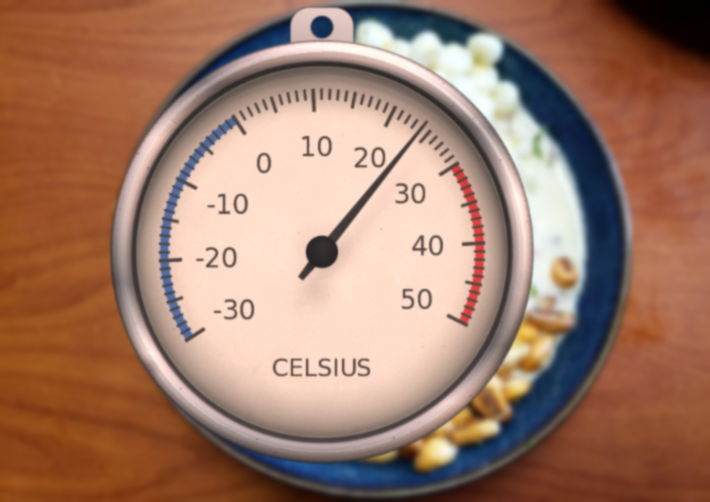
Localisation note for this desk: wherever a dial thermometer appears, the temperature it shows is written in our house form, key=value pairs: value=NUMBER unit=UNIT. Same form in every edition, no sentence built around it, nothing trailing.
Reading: value=24 unit=°C
